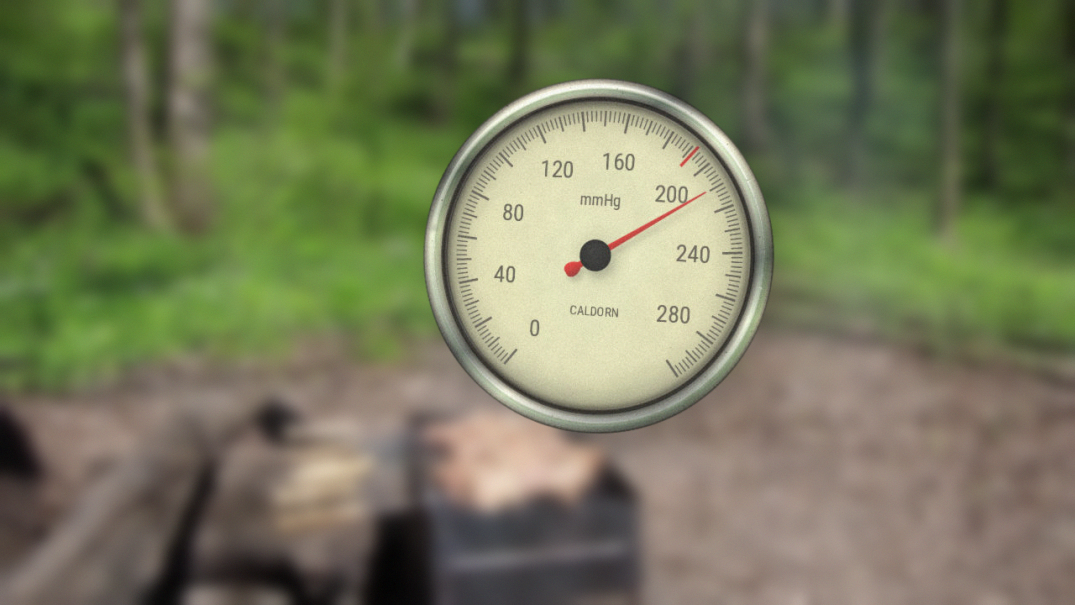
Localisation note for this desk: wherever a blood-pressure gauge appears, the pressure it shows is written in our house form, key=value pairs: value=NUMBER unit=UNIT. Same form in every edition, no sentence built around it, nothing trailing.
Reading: value=210 unit=mmHg
